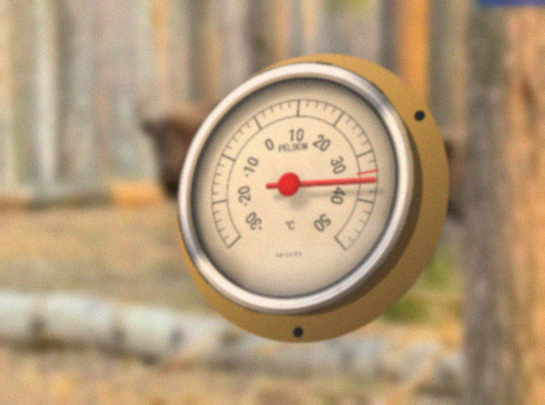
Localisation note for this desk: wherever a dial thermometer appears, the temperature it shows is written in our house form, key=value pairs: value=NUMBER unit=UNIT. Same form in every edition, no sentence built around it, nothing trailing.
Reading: value=36 unit=°C
